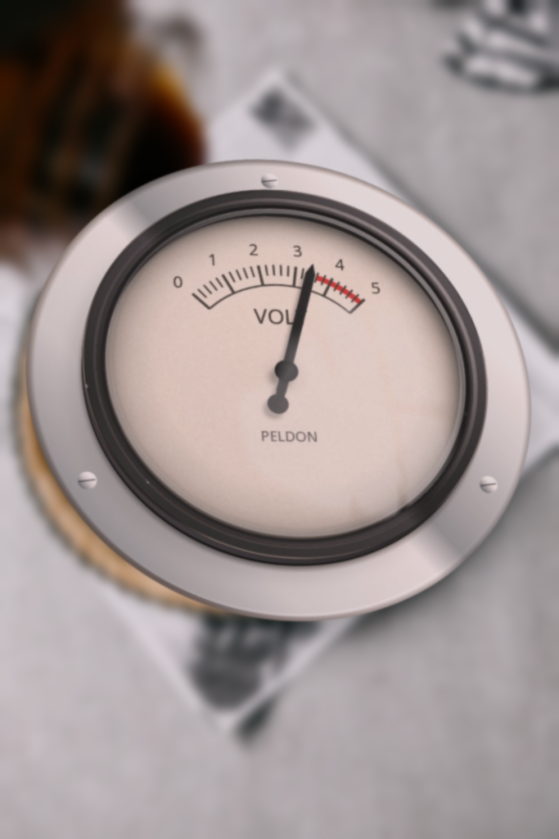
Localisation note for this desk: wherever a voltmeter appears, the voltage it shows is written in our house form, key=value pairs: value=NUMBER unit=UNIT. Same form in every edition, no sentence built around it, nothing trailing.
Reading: value=3.4 unit=V
